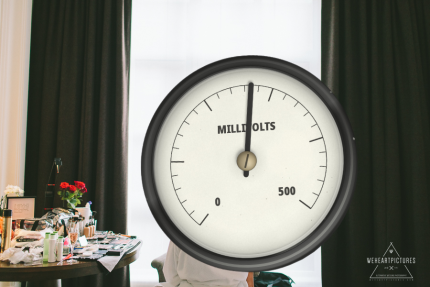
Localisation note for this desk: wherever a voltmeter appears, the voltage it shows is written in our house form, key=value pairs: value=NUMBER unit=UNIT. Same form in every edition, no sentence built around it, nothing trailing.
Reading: value=270 unit=mV
